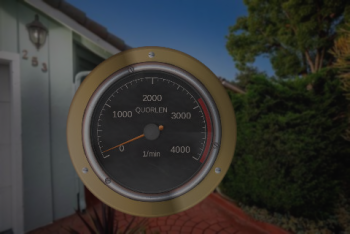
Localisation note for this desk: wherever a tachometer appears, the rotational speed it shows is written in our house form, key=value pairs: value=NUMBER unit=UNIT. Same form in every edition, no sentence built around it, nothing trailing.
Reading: value=100 unit=rpm
